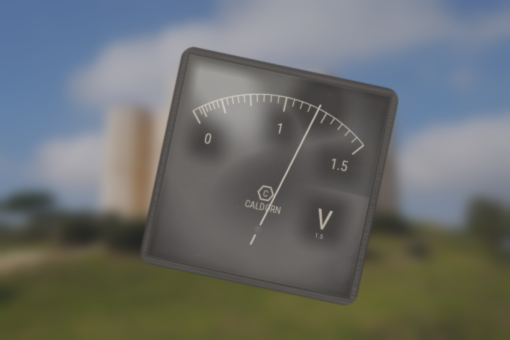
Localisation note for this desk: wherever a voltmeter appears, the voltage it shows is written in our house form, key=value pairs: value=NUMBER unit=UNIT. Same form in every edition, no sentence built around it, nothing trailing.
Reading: value=1.2 unit=V
